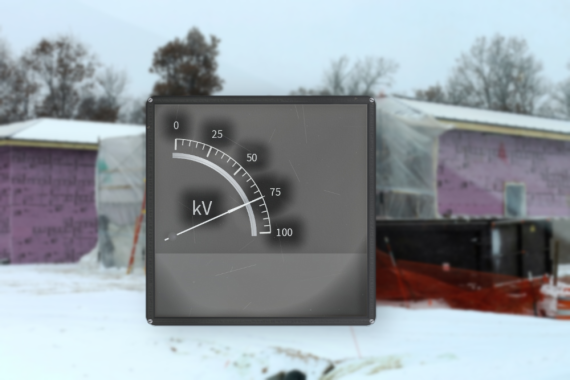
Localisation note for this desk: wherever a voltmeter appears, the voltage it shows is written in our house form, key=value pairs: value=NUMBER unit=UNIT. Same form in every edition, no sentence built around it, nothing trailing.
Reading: value=75 unit=kV
